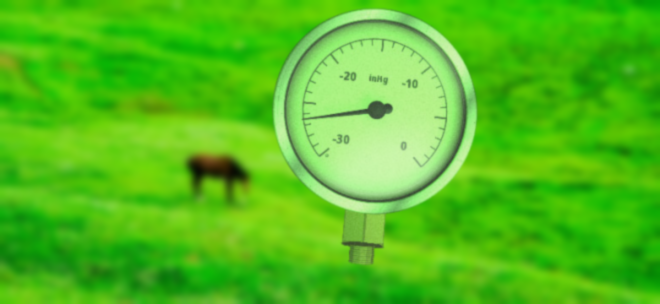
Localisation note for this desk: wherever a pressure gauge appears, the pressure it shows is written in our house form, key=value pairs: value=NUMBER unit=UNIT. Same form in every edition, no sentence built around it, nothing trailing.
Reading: value=-26.5 unit=inHg
